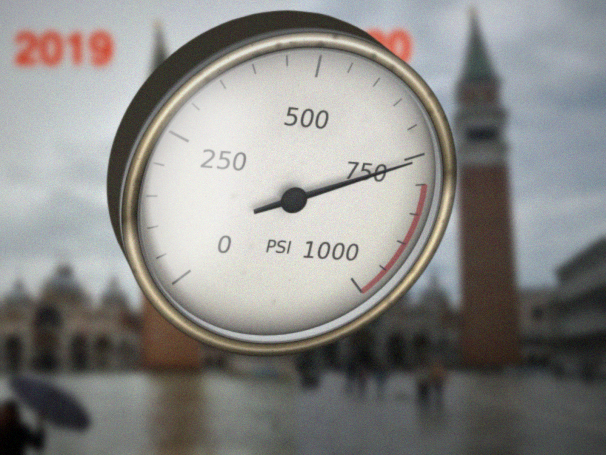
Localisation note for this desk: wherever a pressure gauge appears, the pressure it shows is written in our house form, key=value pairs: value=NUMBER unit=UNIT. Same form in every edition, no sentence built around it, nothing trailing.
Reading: value=750 unit=psi
